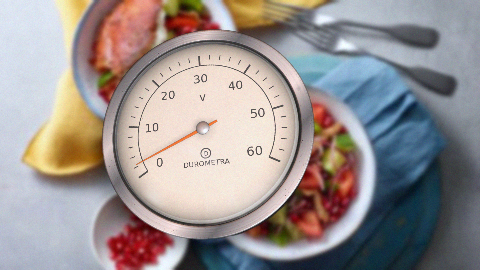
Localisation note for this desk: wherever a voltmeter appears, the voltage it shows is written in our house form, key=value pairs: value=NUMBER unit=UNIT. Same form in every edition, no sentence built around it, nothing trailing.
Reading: value=2 unit=V
